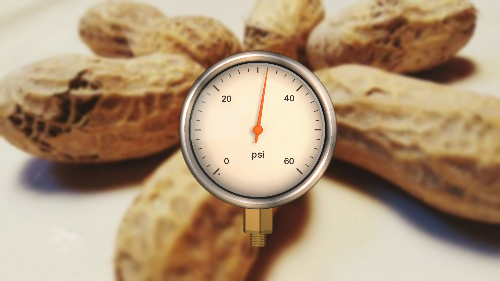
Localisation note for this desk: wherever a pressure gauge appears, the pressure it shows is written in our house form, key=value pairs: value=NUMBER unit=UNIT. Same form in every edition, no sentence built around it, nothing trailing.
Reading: value=32 unit=psi
